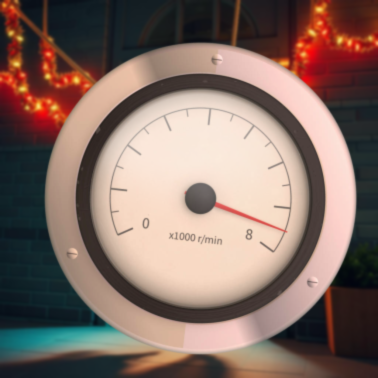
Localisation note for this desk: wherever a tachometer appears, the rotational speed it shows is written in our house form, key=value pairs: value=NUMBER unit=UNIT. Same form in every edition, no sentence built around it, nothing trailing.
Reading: value=7500 unit=rpm
